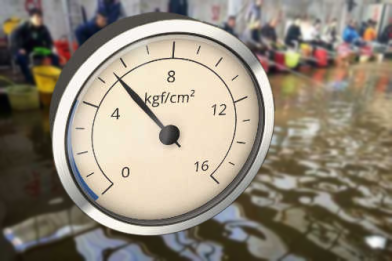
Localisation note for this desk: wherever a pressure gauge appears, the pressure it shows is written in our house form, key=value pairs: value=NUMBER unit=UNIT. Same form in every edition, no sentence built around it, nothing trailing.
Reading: value=5.5 unit=kg/cm²
